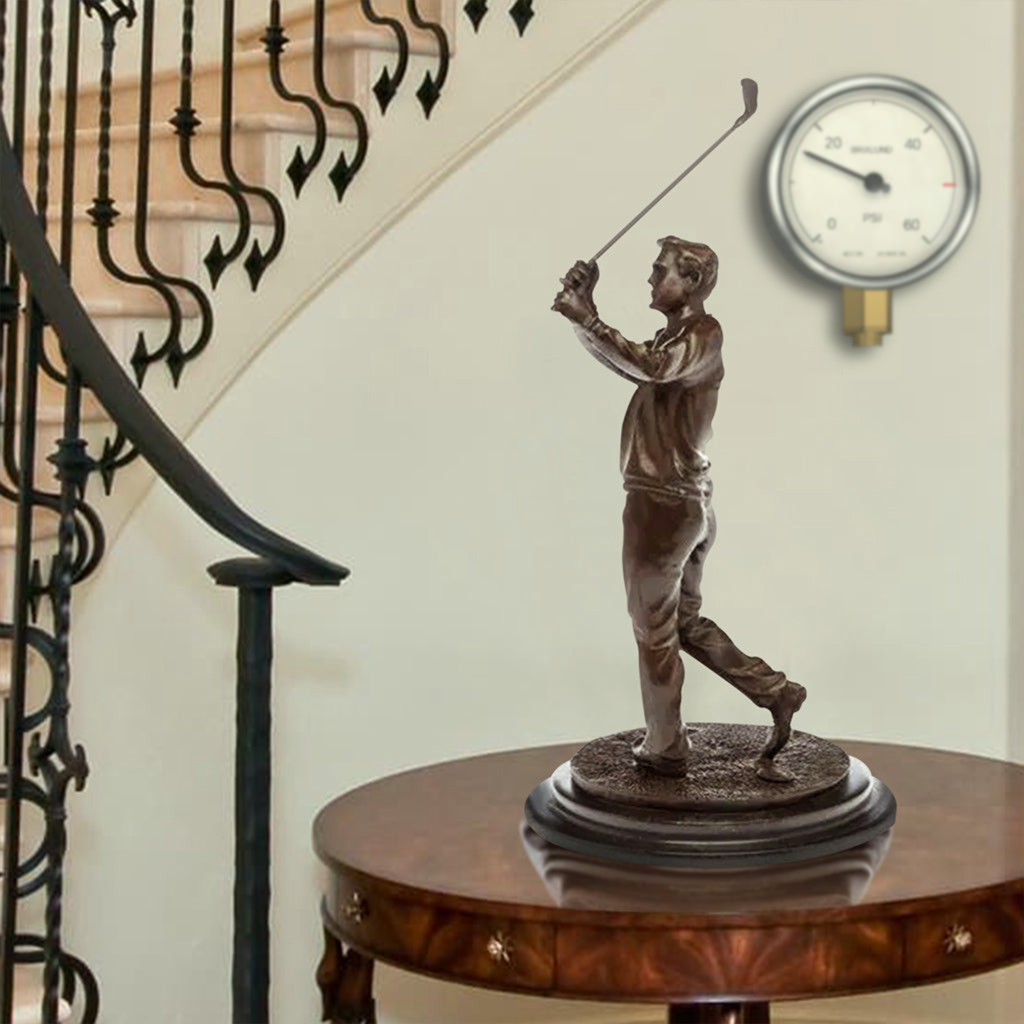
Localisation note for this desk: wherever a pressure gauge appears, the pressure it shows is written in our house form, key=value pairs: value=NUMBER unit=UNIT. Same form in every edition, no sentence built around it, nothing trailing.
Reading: value=15 unit=psi
